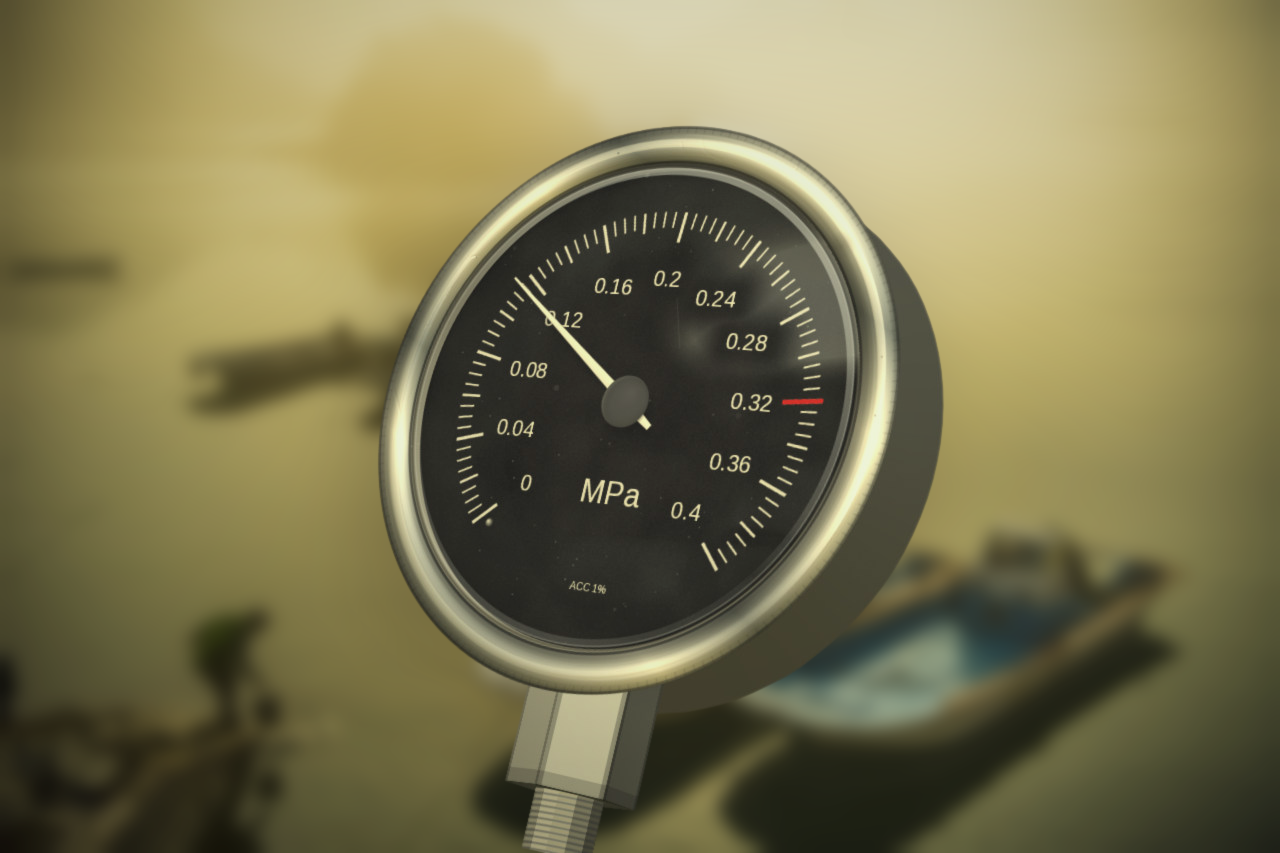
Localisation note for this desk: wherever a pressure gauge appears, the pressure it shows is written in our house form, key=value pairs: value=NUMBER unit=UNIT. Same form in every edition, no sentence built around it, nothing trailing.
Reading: value=0.115 unit=MPa
